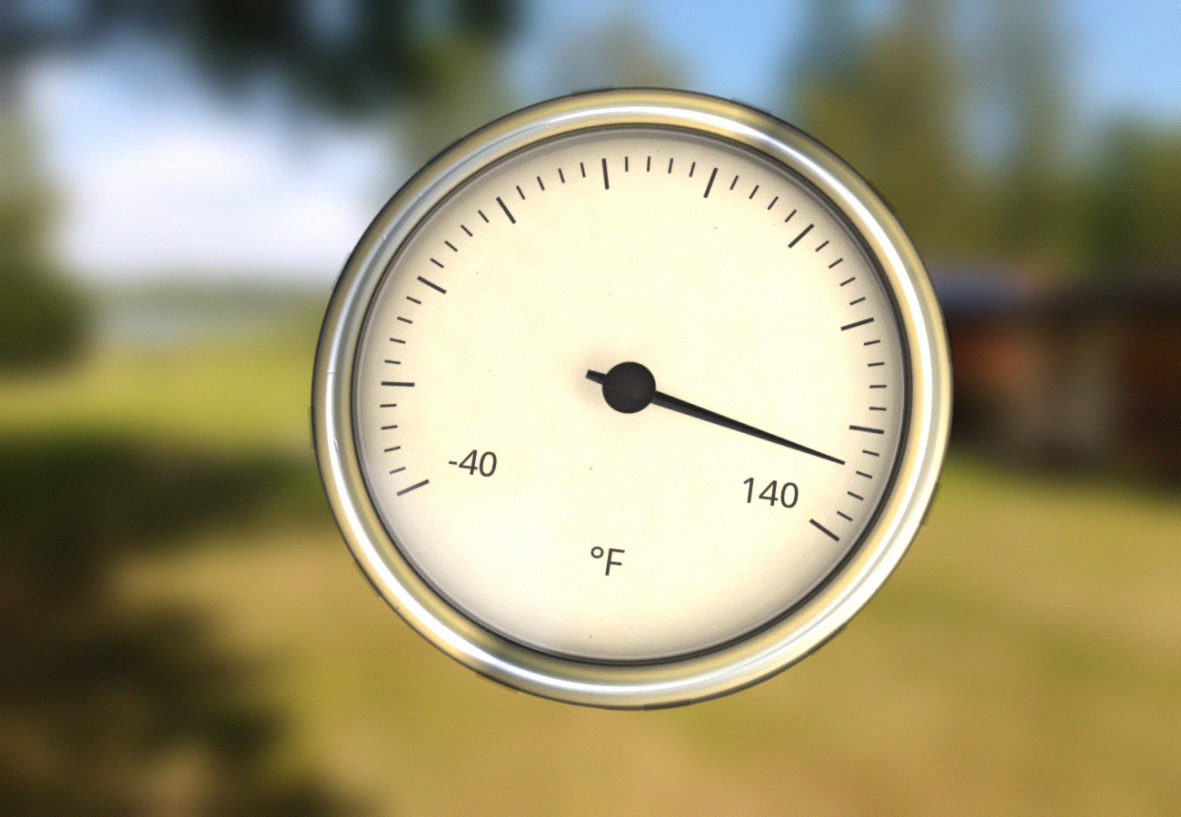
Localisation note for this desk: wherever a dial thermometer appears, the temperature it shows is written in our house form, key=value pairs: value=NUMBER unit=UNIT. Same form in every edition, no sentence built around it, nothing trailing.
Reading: value=128 unit=°F
